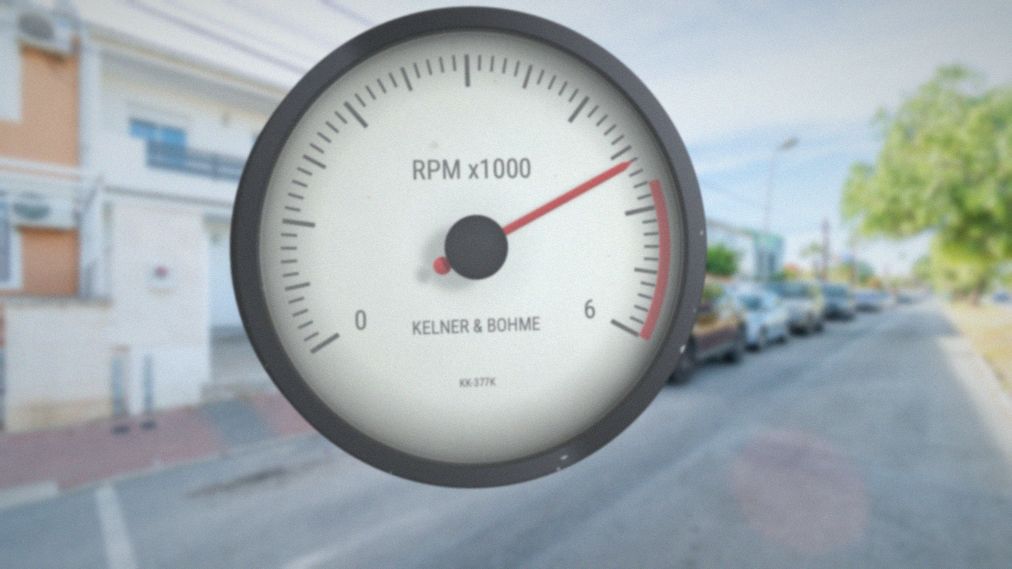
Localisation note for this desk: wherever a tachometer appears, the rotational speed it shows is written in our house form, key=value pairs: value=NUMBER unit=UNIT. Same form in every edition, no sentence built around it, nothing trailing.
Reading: value=4600 unit=rpm
